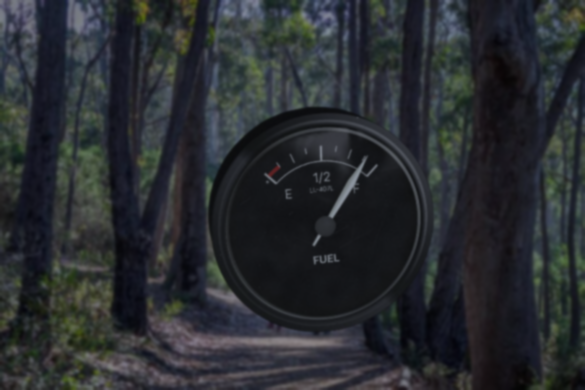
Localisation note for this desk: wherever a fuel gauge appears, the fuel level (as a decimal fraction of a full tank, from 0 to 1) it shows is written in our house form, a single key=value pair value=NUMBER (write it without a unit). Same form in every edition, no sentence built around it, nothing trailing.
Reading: value=0.875
